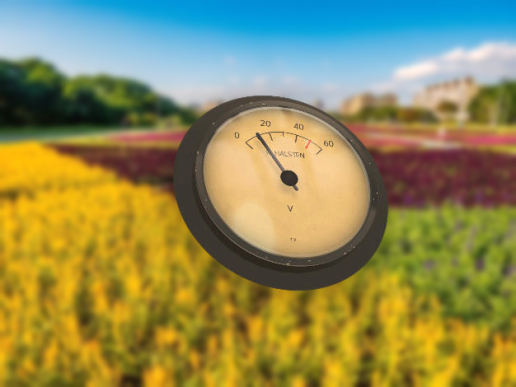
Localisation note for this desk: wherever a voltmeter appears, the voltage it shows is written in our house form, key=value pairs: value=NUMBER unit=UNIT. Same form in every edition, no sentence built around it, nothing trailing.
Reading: value=10 unit=V
